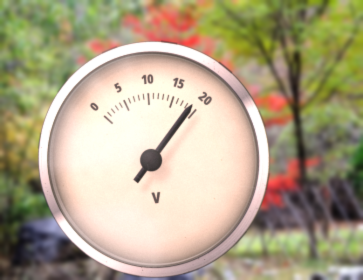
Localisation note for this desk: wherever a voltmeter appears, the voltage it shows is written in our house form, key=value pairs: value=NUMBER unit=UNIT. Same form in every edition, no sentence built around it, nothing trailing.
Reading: value=19 unit=V
